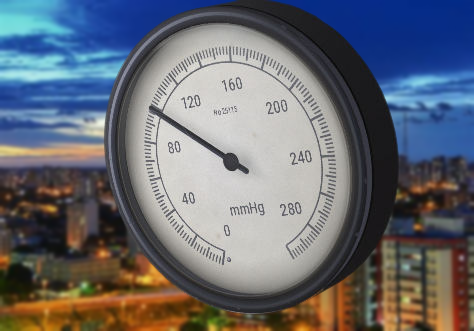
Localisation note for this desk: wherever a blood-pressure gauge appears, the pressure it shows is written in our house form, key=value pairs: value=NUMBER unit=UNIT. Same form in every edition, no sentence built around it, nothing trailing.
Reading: value=100 unit=mmHg
